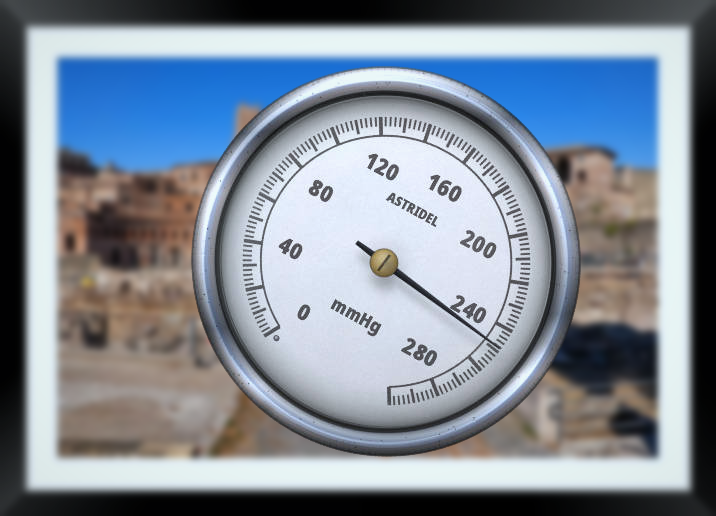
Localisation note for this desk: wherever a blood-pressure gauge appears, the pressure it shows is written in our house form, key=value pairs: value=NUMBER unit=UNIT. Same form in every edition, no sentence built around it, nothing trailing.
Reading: value=248 unit=mmHg
